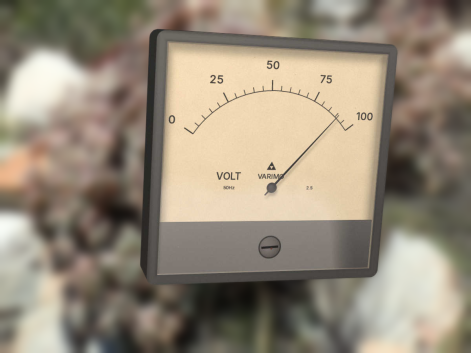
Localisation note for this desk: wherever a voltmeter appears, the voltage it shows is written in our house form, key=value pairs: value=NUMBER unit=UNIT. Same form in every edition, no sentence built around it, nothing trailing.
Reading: value=90 unit=V
